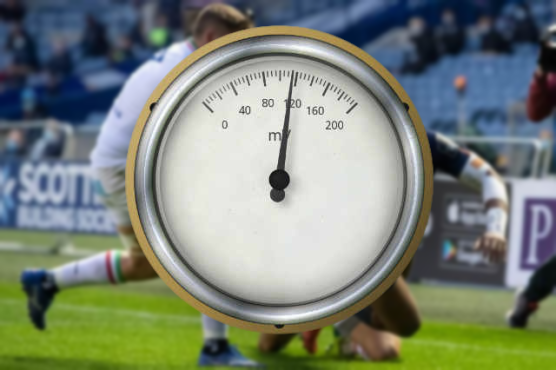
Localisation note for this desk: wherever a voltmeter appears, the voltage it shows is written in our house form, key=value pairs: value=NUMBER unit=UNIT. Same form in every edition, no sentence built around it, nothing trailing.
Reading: value=115 unit=mV
